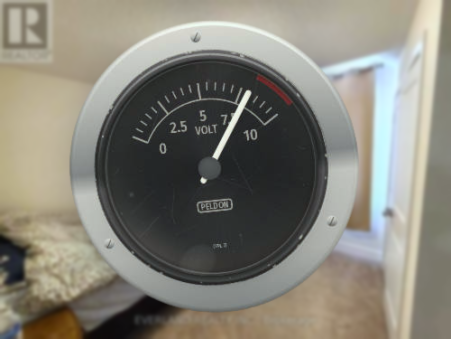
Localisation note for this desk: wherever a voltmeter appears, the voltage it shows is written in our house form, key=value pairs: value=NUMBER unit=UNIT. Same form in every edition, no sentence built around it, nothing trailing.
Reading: value=8 unit=V
